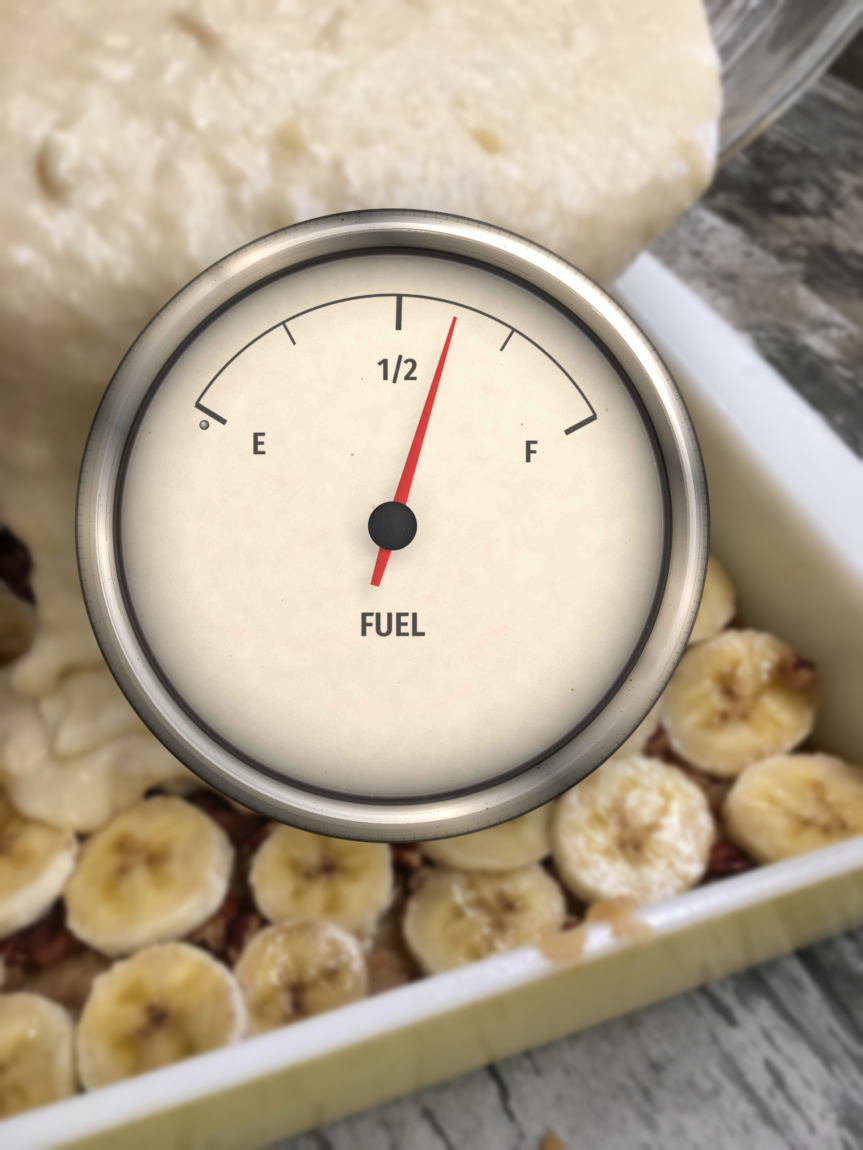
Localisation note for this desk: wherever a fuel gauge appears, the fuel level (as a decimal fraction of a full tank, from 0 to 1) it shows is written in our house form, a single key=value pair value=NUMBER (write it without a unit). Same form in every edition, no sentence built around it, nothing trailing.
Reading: value=0.625
